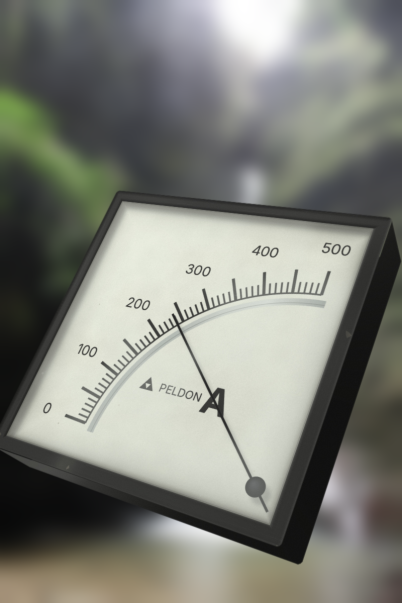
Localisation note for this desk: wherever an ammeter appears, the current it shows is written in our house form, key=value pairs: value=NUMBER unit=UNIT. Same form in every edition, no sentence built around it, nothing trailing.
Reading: value=240 unit=A
